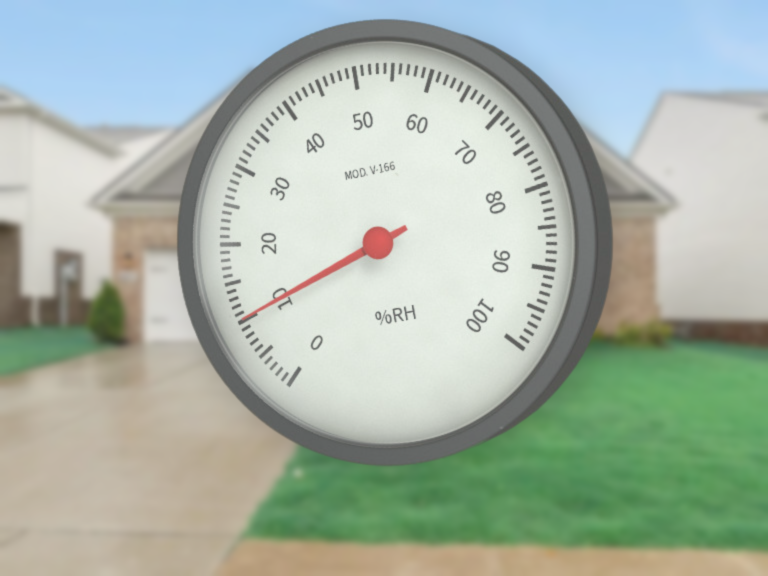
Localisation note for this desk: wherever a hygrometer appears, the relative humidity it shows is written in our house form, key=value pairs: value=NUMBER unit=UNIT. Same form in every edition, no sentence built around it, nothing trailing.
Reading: value=10 unit=%
